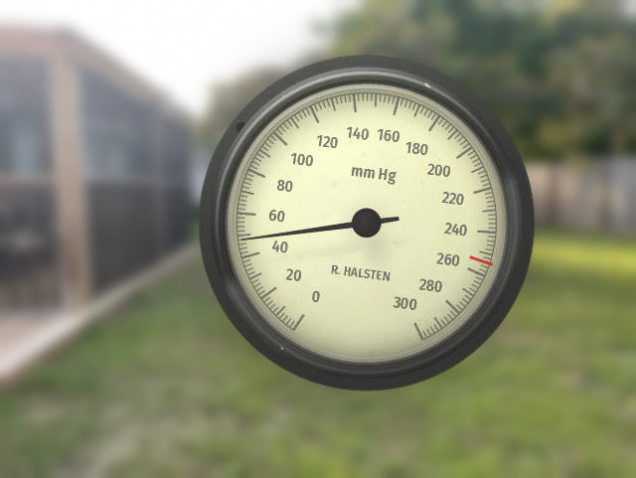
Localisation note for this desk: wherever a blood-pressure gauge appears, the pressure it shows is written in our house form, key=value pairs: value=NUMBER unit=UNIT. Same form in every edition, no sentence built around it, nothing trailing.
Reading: value=48 unit=mmHg
